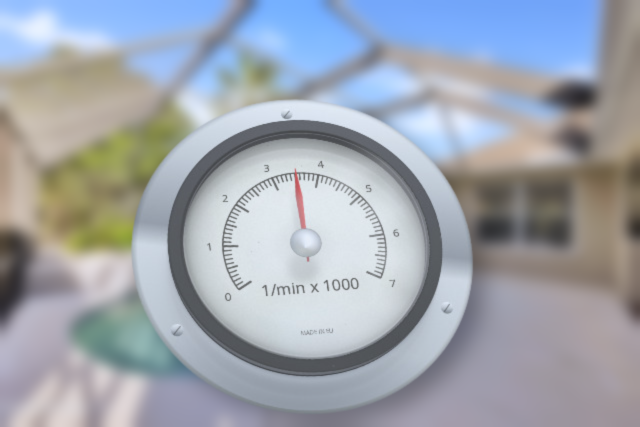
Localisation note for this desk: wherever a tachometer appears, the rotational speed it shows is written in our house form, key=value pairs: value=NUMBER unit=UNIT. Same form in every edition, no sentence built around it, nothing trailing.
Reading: value=3500 unit=rpm
